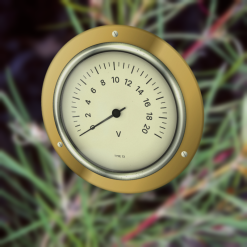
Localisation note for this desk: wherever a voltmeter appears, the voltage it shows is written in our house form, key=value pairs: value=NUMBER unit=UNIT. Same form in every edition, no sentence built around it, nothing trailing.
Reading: value=0 unit=V
